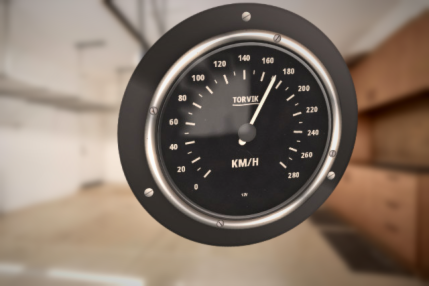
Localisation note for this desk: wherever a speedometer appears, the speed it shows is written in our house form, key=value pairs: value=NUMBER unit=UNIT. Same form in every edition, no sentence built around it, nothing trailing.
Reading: value=170 unit=km/h
